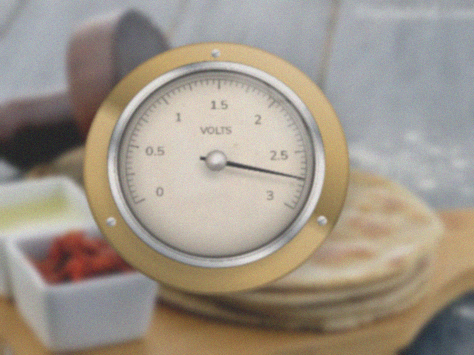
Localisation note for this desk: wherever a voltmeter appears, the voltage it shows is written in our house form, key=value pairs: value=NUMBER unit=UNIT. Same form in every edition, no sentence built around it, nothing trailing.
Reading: value=2.75 unit=V
